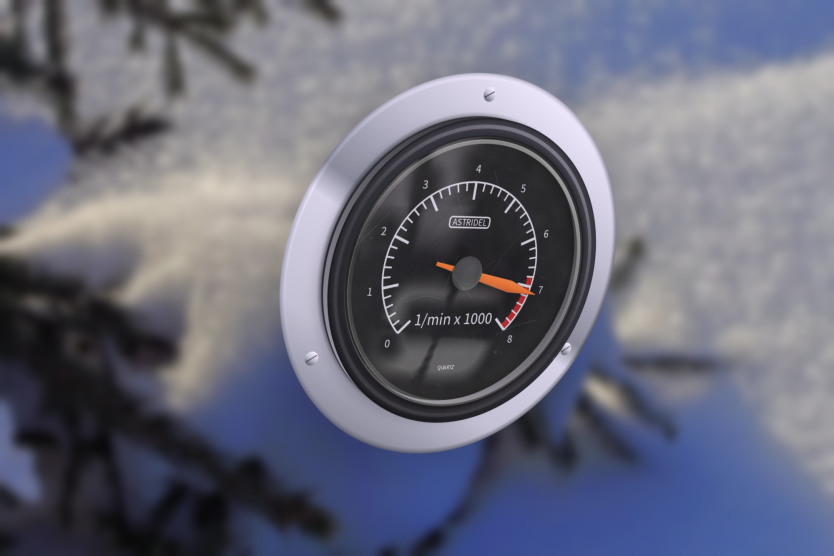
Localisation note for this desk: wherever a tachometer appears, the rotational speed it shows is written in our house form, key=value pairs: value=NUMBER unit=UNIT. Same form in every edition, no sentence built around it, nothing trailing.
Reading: value=7100 unit=rpm
